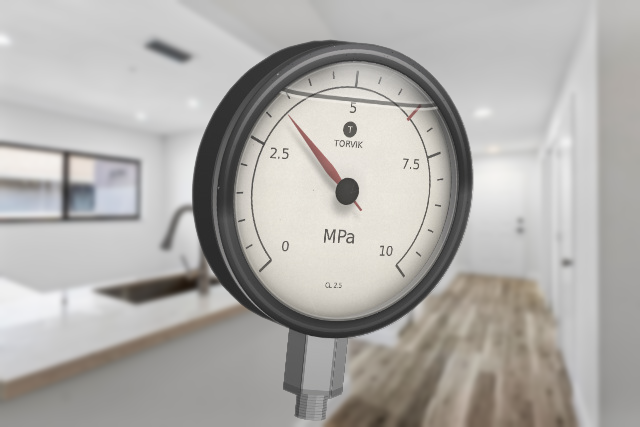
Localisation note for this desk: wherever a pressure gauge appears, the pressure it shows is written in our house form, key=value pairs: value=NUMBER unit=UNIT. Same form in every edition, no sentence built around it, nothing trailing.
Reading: value=3.25 unit=MPa
